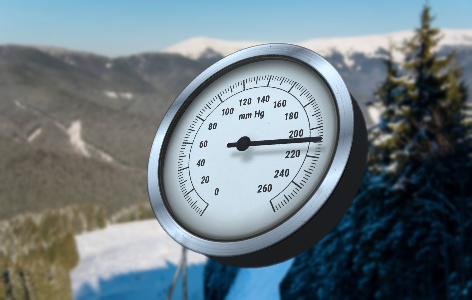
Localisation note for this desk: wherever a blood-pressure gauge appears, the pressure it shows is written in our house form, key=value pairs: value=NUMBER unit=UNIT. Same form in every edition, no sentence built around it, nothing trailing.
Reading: value=210 unit=mmHg
